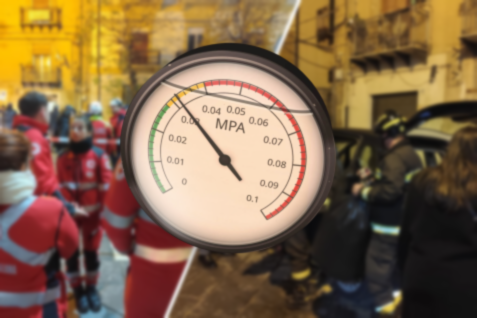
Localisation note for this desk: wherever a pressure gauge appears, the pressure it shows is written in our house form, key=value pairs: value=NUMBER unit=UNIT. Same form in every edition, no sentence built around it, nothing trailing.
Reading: value=0.032 unit=MPa
